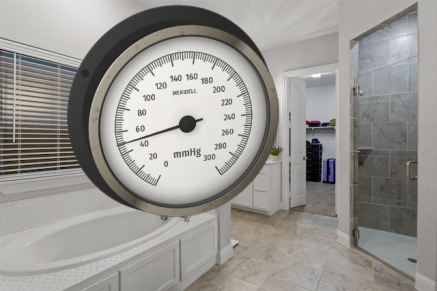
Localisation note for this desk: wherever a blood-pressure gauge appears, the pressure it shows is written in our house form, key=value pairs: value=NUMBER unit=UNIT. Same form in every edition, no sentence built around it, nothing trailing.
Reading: value=50 unit=mmHg
